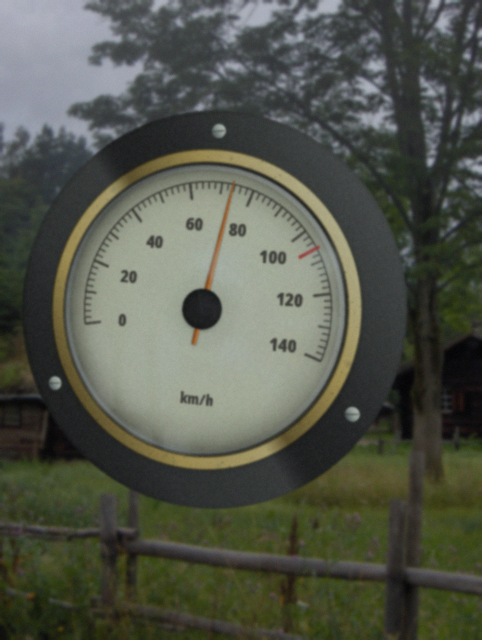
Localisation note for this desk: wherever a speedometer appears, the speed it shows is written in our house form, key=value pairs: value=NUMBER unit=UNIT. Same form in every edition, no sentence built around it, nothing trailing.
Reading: value=74 unit=km/h
